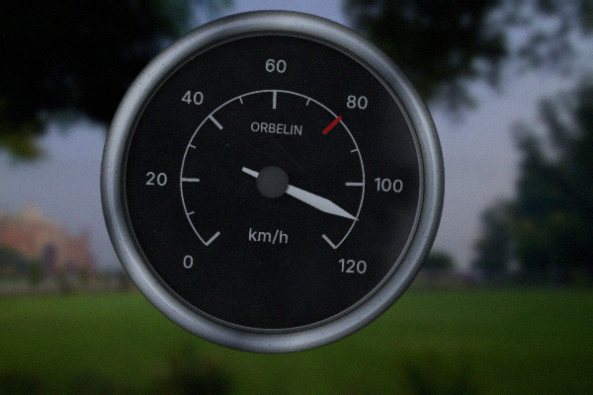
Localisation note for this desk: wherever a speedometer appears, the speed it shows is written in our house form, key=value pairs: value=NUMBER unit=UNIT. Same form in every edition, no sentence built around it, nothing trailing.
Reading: value=110 unit=km/h
